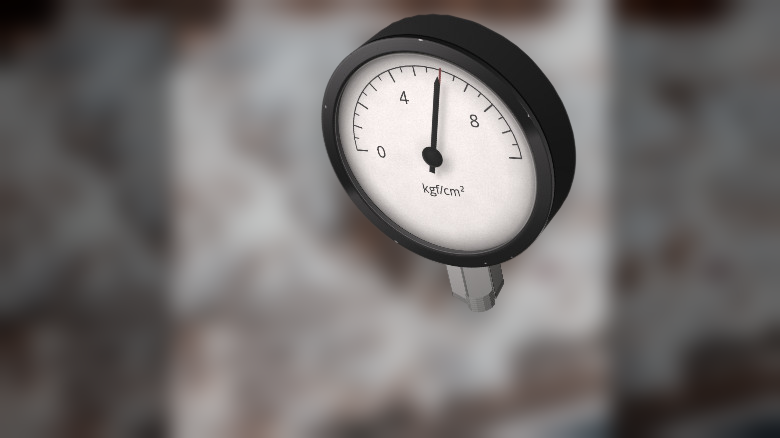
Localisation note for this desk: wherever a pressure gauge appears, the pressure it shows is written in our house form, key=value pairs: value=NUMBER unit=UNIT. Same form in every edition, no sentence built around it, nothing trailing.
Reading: value=6 unit=kg/cm²
